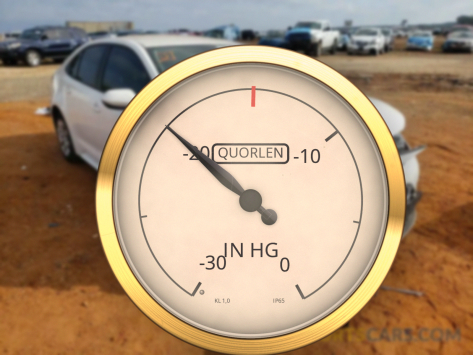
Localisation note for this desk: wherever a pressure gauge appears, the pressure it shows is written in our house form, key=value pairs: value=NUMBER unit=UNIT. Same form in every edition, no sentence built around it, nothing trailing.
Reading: value=-20 unit=inHg
